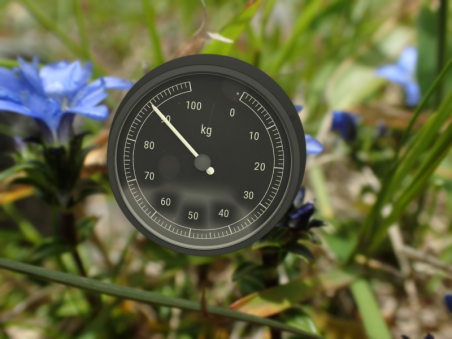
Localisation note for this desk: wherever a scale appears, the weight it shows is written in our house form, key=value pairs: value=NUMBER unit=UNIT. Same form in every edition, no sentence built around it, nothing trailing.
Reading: value=90 unit=kg
